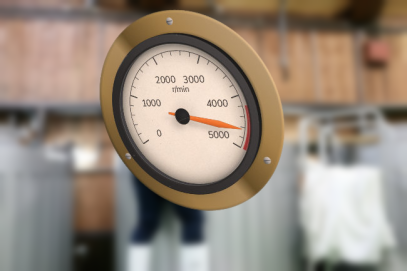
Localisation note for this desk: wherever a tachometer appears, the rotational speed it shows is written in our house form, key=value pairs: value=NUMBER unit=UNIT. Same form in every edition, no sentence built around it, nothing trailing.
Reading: value=4600 unit=rpm
